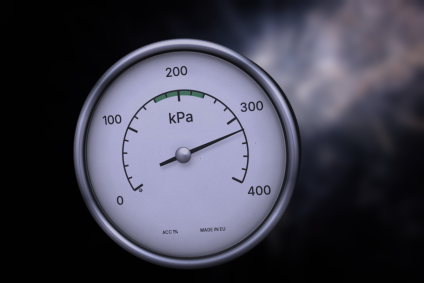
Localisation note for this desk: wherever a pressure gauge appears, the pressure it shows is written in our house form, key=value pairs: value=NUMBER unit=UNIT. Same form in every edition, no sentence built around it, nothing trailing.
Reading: value=320 unit=kPa
